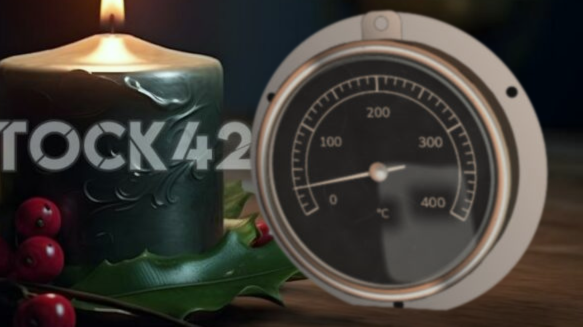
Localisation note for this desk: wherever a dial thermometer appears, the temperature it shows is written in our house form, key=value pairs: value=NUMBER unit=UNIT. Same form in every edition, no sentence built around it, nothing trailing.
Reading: value=30 unit=°C
